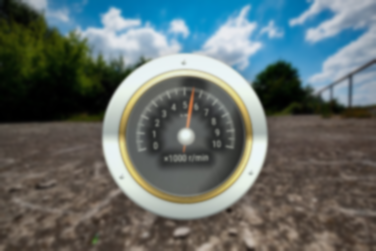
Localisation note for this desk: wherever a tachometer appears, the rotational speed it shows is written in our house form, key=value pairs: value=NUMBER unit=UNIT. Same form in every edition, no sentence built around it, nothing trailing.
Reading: value=5500 unit=rpm
